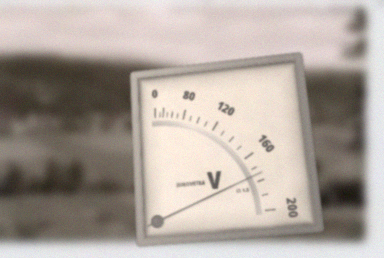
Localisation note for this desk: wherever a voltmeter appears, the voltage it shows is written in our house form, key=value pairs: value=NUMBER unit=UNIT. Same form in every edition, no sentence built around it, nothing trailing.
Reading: value=175 unit=V
